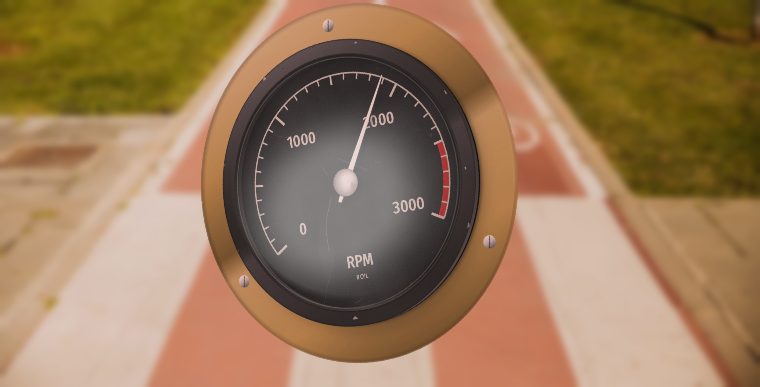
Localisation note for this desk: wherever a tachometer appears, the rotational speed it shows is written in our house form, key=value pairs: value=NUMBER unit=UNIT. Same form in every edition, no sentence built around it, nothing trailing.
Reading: value=1900 unit=rpm
